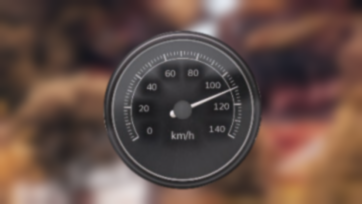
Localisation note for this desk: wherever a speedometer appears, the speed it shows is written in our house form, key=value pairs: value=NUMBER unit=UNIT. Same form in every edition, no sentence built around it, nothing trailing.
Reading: value=110 unit=km/h
